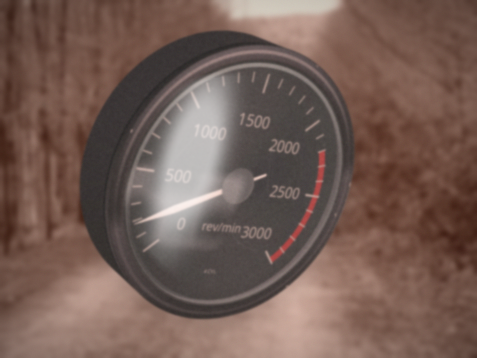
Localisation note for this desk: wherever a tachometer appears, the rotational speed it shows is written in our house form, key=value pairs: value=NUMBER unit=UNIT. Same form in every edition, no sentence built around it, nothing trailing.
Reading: value=200 unit=rpm
